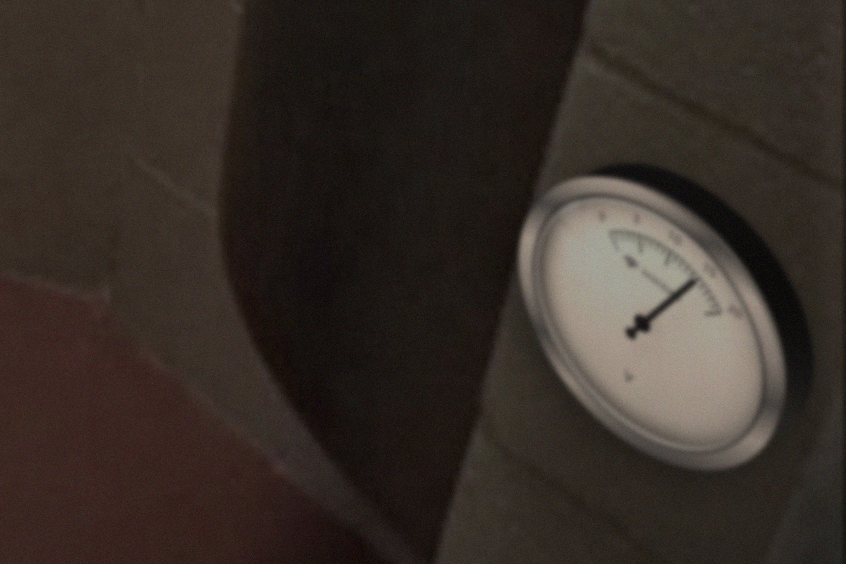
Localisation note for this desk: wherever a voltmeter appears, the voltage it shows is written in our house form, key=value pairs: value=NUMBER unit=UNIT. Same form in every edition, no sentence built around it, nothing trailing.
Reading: value=15 unit=V
